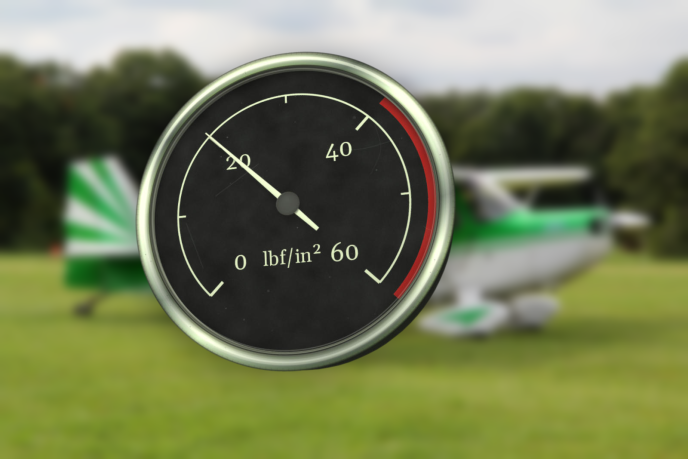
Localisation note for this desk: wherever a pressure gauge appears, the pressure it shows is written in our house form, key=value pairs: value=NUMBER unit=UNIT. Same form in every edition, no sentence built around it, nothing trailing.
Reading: value=20 unit=psi
